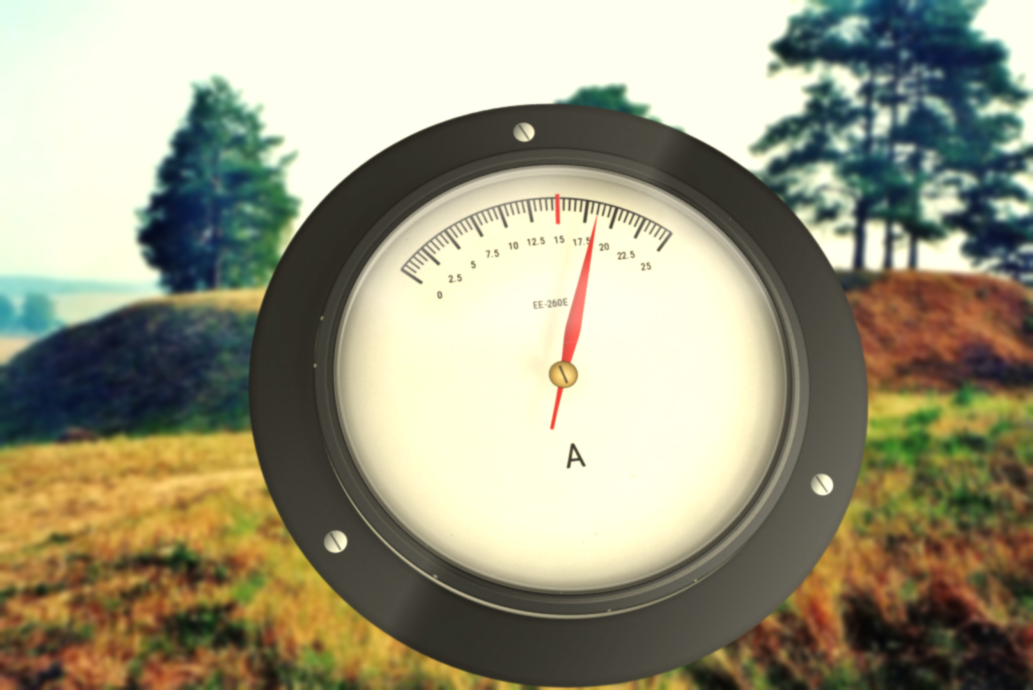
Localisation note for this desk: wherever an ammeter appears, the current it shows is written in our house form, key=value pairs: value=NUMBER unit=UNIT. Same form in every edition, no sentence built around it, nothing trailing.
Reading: value=18.5 unit=A
